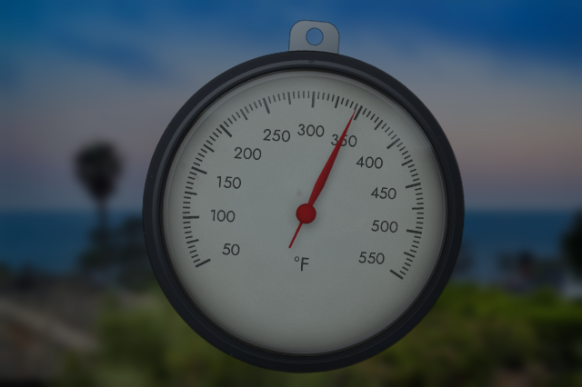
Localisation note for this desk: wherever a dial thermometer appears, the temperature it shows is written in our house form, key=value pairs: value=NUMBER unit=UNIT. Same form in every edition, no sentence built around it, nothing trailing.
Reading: value=345 unit=°F
